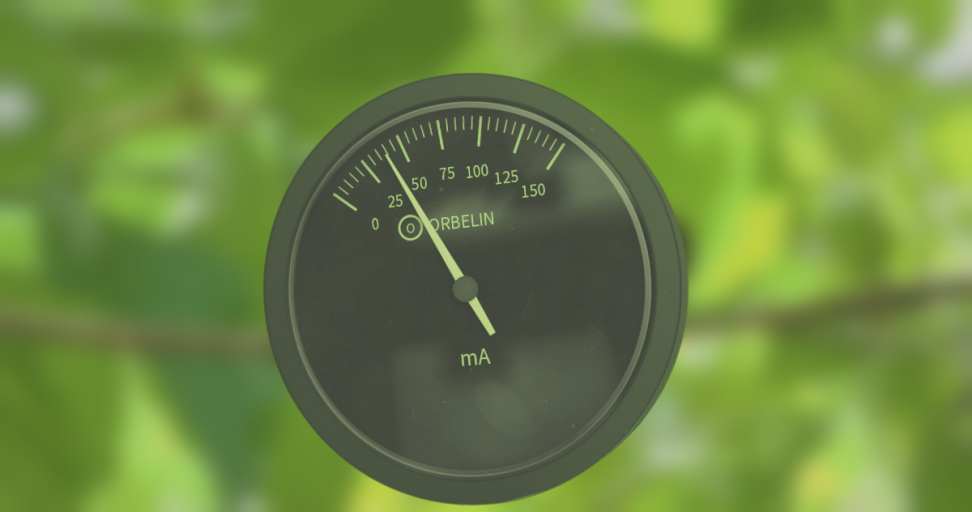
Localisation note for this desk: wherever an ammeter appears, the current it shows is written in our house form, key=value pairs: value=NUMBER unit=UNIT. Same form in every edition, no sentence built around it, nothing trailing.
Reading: value=40 unit=mA
